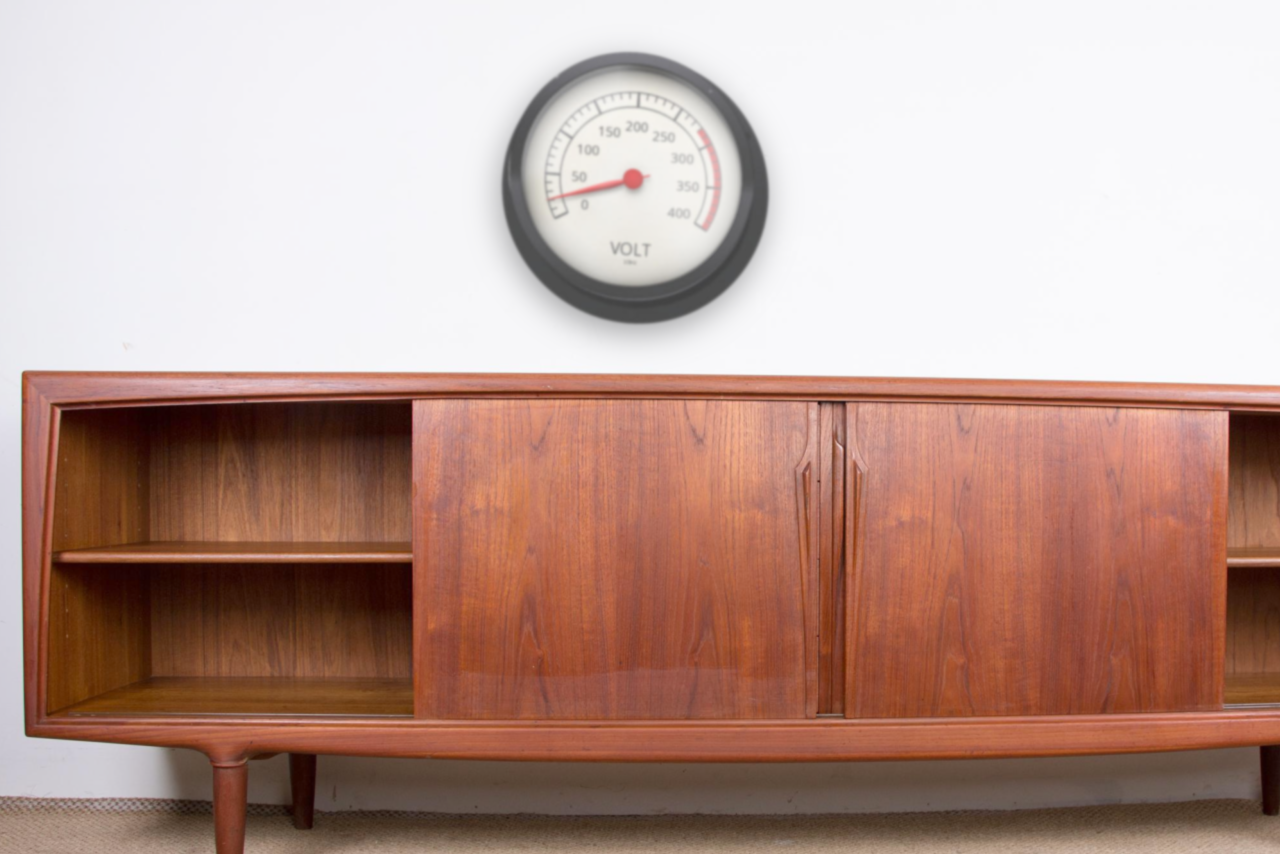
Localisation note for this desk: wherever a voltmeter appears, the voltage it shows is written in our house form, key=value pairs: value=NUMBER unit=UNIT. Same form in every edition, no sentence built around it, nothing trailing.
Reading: value=20 unit=V
